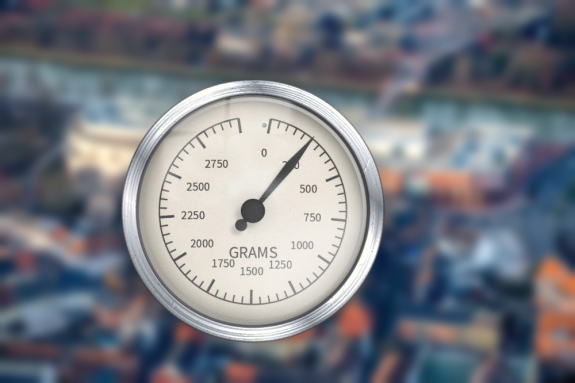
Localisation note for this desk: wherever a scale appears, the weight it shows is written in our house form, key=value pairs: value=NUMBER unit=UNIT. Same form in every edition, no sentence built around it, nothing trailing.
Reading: value=250 unit=g
